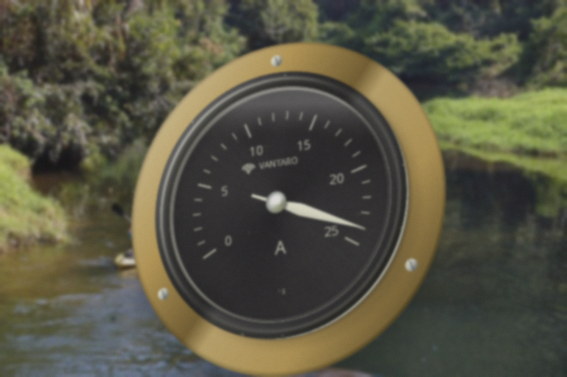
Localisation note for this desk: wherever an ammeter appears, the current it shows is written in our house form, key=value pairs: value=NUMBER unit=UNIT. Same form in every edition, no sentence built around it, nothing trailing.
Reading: value=24 unit=A
